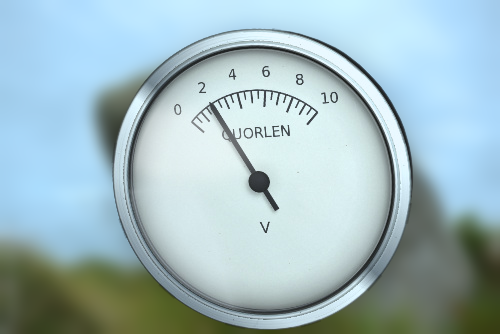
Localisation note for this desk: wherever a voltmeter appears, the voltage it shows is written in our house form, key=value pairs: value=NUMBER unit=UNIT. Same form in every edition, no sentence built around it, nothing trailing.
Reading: value=2 unit=V
